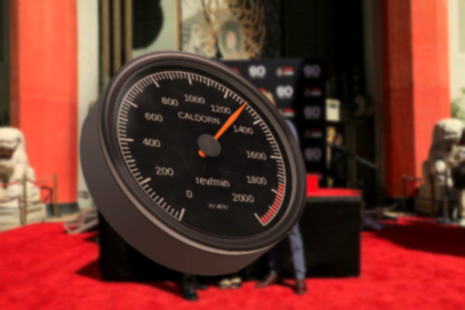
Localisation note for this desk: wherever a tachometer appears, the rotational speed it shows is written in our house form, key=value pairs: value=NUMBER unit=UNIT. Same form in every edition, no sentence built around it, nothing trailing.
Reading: value=1300 unit=rpm
